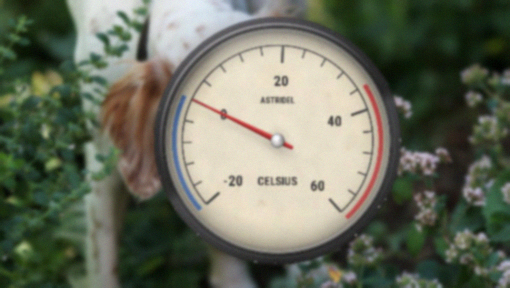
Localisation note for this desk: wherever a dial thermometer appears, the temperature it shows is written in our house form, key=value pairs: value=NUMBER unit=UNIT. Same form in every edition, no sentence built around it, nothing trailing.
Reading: value=0 unit=°C
